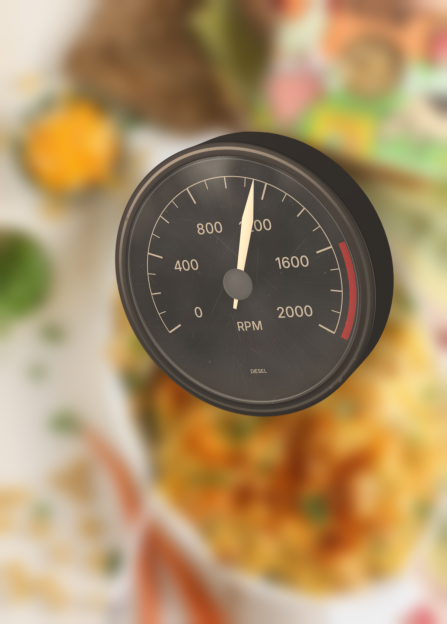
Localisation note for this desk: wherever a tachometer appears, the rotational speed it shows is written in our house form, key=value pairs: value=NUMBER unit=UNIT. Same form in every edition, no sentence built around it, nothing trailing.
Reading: value=1150 unit=rpm
